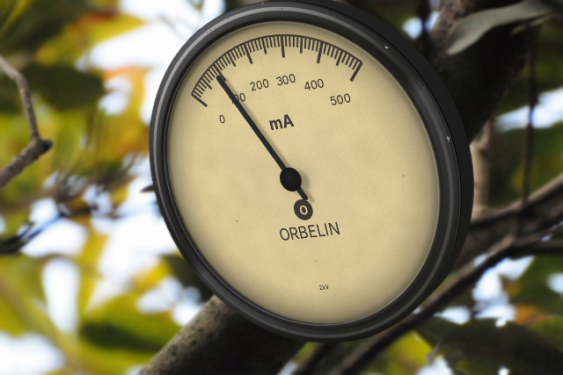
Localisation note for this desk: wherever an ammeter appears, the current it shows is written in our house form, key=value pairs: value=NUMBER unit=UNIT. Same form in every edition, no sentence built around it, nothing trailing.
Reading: value=100 unit=mA
